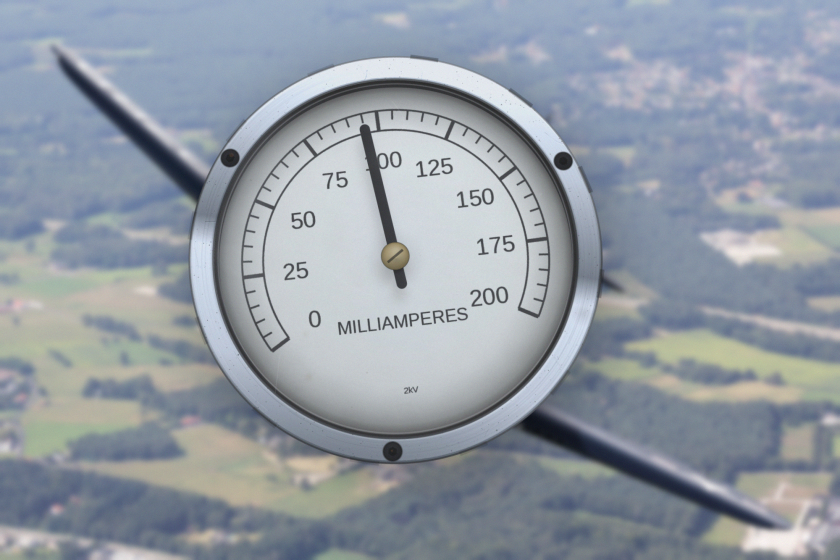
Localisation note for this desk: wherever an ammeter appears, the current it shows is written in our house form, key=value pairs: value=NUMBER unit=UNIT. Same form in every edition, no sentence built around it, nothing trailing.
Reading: value=95 unit=mA
